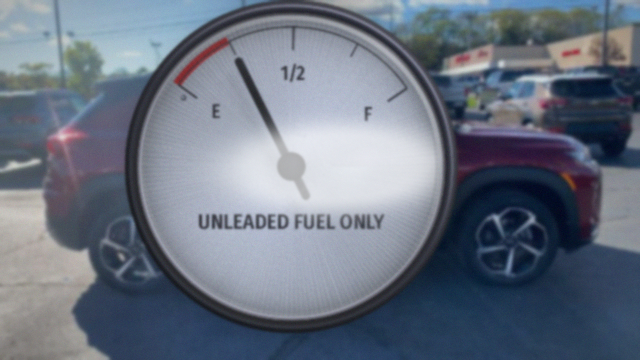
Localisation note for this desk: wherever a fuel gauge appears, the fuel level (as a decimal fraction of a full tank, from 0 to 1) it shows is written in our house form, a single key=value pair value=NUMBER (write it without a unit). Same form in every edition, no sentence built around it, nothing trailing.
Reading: value=0.25
